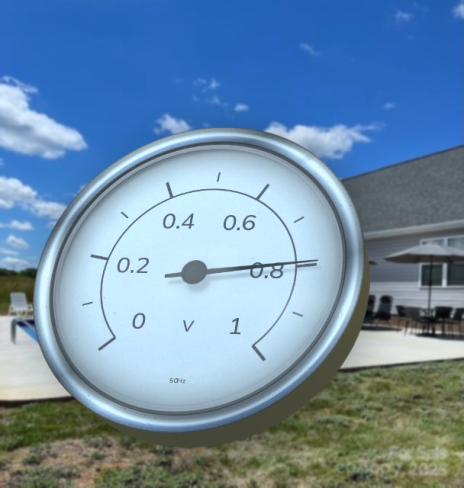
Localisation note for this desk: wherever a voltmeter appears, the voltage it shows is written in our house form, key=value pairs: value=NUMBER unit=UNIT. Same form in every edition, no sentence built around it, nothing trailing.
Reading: value=0.8 unit=V
